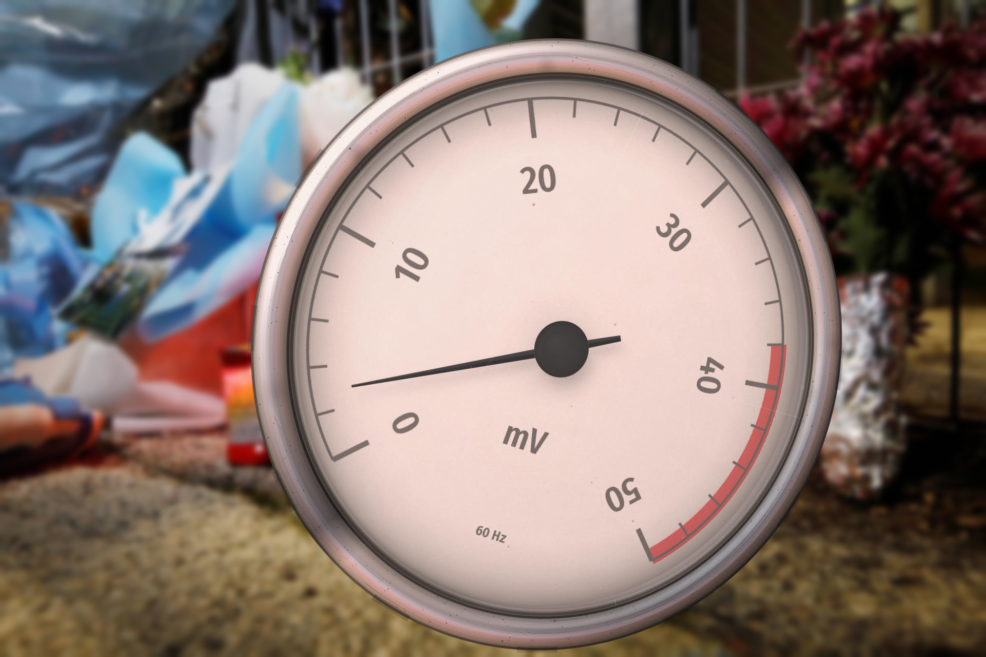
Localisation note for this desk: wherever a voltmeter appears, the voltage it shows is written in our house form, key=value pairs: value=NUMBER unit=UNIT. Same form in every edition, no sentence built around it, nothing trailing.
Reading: value=3 unit=mV
